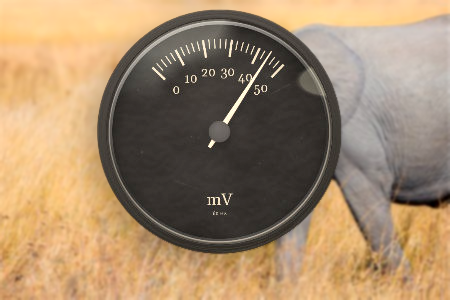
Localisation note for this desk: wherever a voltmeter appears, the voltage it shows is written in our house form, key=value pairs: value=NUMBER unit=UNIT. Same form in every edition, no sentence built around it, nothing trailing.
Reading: value=44 unit=mV
